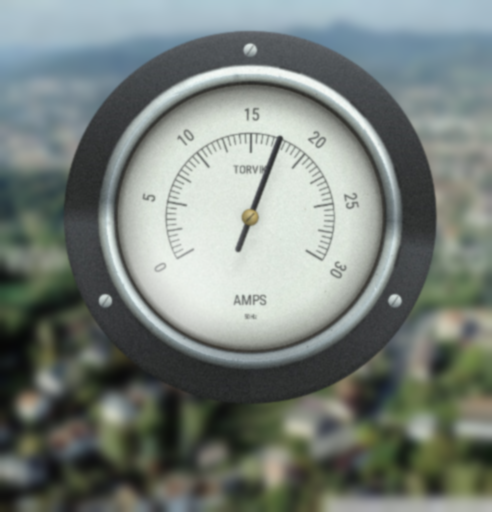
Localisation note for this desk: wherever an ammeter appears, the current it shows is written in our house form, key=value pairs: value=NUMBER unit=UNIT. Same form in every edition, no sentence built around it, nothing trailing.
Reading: value=17.5 unit=A
